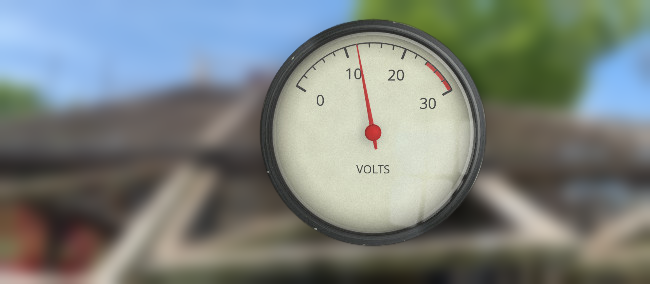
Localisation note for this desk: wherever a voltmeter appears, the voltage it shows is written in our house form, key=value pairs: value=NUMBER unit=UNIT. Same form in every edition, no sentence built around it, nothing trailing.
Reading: value=12 unit=V
